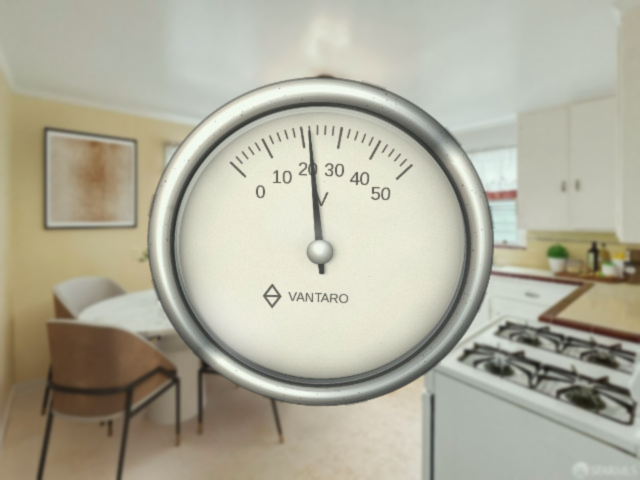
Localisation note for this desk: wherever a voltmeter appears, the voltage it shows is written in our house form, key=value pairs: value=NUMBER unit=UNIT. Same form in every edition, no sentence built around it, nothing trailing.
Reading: value=22 unit=V
